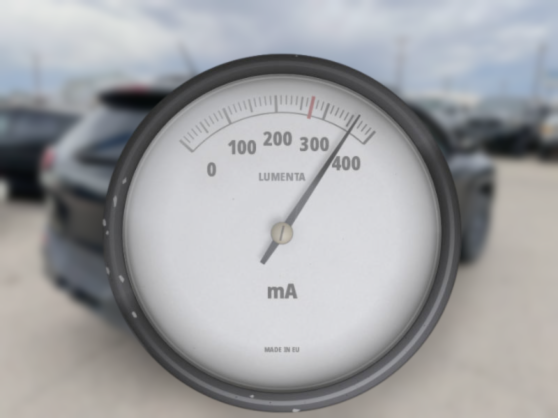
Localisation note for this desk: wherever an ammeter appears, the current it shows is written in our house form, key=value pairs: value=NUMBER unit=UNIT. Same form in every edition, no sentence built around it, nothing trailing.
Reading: value=360 unit=mA
